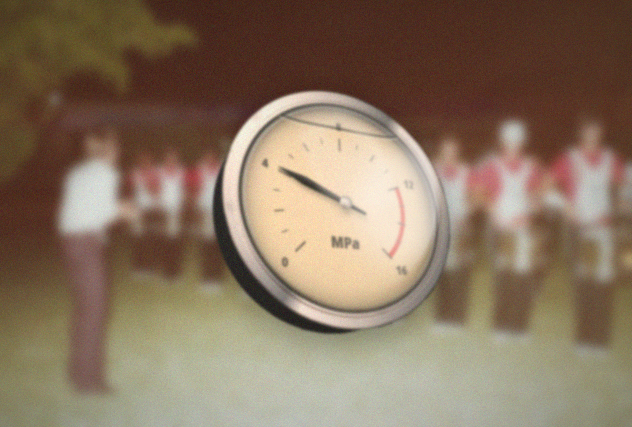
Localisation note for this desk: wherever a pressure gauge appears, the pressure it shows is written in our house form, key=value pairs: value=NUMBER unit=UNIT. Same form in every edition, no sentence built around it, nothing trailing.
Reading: value=4 unit=MPa
